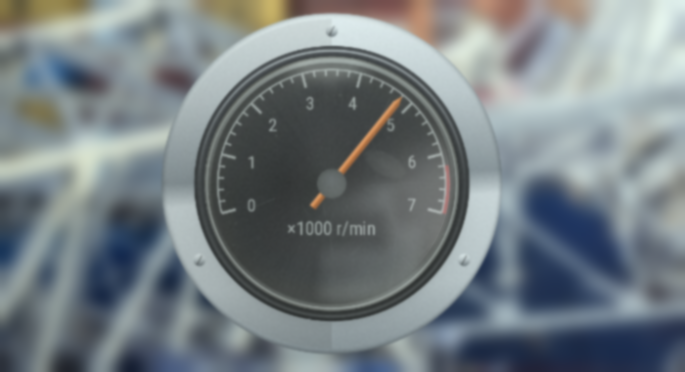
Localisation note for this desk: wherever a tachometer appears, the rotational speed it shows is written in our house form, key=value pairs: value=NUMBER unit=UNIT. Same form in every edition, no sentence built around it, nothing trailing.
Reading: value=4800 unit=rpm
